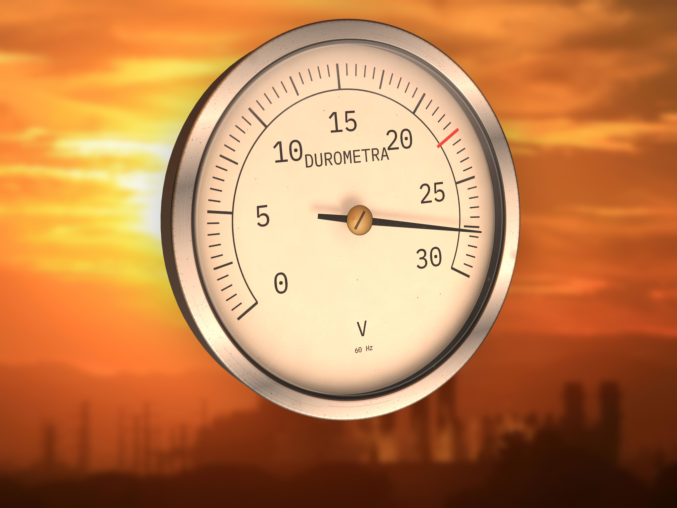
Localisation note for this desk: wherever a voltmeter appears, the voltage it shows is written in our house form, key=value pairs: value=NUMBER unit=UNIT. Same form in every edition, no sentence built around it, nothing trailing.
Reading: value=27.75 unit=V
